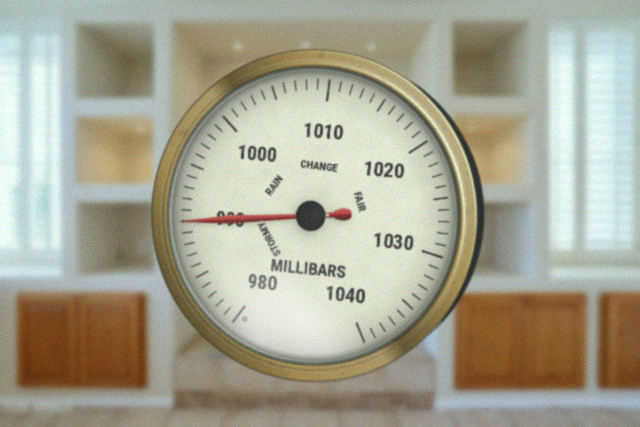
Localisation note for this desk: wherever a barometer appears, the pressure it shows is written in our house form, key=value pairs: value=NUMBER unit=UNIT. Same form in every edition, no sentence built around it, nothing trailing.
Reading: value=990 unit=mbar
